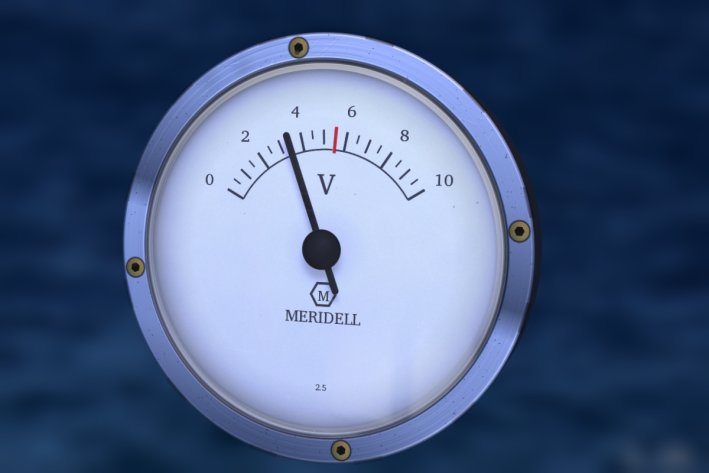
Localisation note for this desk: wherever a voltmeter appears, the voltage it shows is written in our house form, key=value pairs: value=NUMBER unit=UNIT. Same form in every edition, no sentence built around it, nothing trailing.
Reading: value=3.5 unit=V
